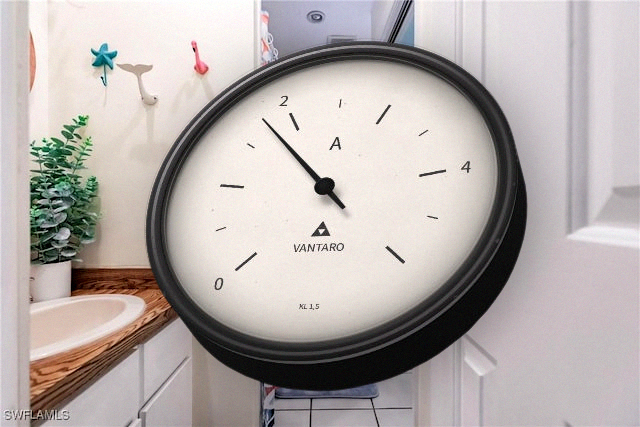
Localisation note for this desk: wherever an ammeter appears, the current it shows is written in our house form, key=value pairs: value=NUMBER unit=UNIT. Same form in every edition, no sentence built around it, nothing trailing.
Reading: value=1.75 unit=A
